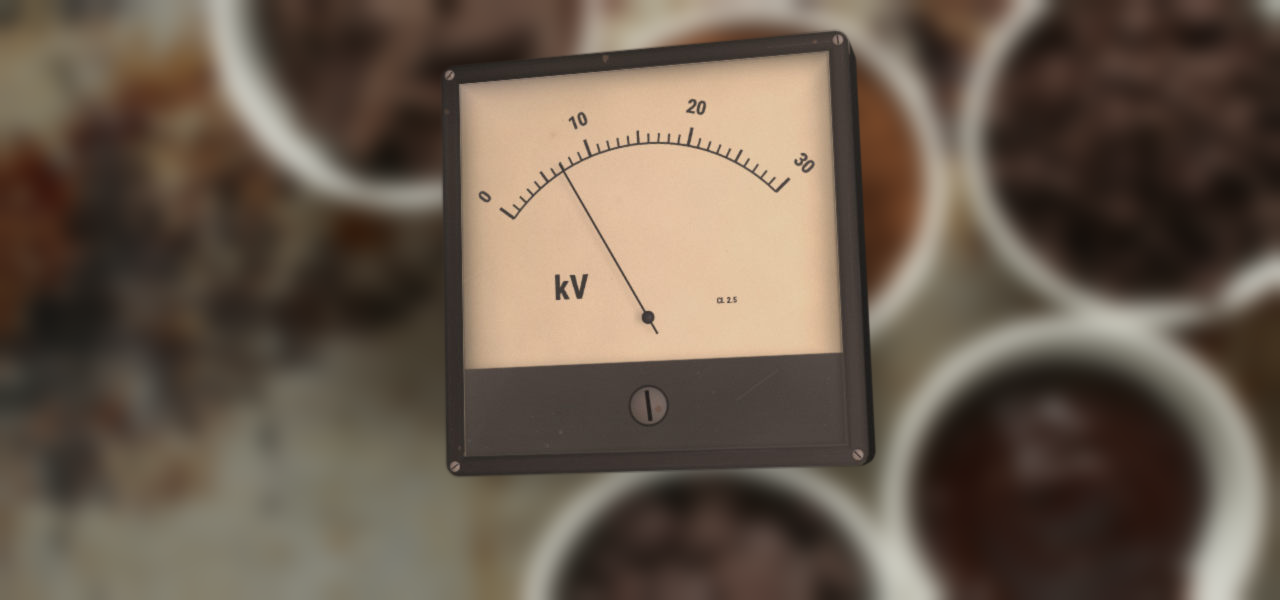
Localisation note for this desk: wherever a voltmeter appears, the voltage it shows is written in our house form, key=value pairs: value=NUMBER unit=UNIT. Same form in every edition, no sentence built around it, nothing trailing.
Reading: value=7 unit=kV
